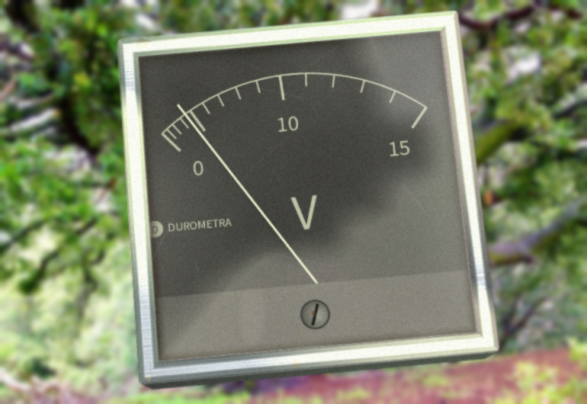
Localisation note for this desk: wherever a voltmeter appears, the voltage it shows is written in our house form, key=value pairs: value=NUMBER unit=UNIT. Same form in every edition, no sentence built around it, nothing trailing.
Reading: value=4.5 unit=V
